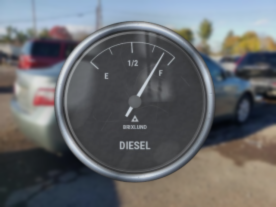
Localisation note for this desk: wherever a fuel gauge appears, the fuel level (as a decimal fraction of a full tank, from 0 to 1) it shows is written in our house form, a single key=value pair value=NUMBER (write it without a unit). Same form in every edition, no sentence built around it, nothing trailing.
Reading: value=0.875
